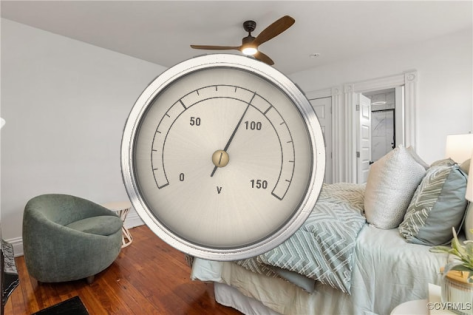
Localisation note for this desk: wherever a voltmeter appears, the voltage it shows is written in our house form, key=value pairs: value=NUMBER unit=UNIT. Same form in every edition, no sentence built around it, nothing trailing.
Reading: value=90 unit=V
